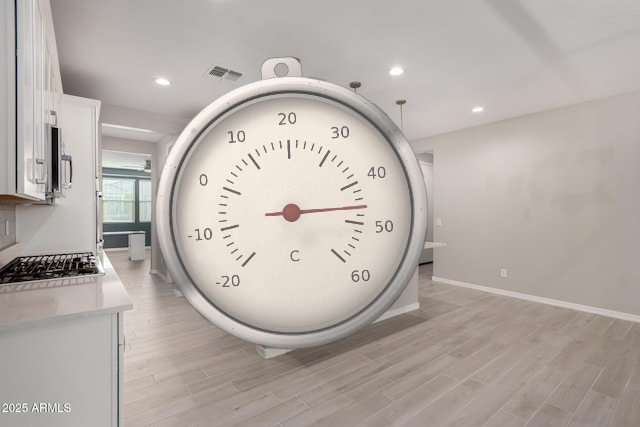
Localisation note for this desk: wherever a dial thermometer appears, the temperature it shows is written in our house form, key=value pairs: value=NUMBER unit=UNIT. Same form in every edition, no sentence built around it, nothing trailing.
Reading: value=46 unit=°C
